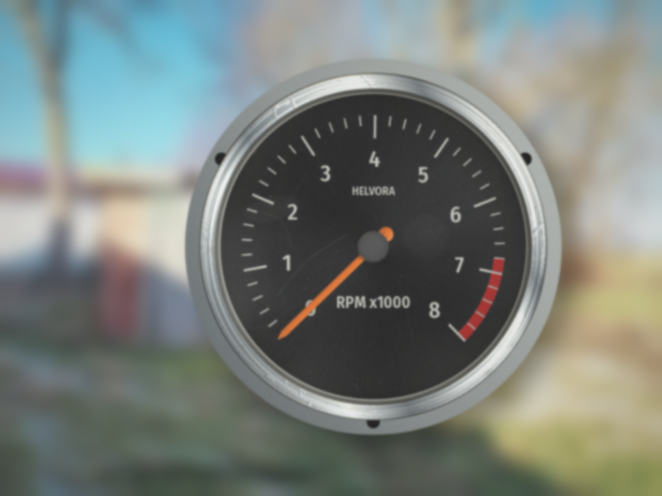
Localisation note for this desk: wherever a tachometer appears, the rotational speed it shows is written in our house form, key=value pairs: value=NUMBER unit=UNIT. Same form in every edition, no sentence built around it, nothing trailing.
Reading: value=0 unit=rpm
